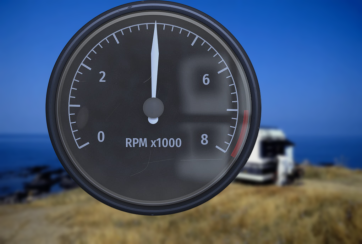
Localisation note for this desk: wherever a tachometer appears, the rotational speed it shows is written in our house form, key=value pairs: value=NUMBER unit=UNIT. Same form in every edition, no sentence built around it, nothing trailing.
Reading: value=4000 unit=rpm
